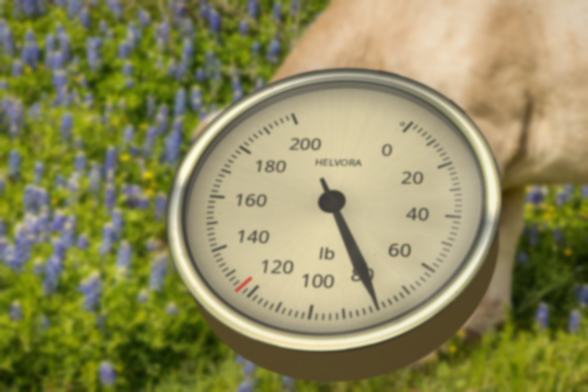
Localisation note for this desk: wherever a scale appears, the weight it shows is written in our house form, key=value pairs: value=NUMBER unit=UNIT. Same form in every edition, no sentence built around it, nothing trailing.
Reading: value=80 unit=lb
